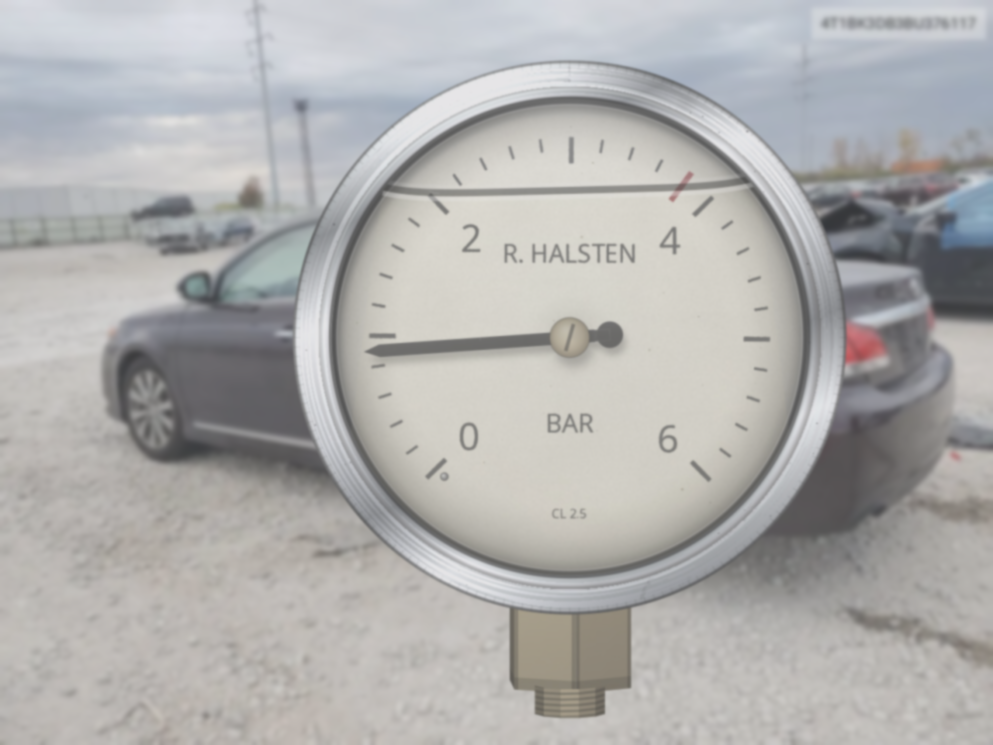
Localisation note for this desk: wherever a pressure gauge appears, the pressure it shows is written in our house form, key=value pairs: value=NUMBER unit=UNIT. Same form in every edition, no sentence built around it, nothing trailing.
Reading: value=0.9 unit=bar
